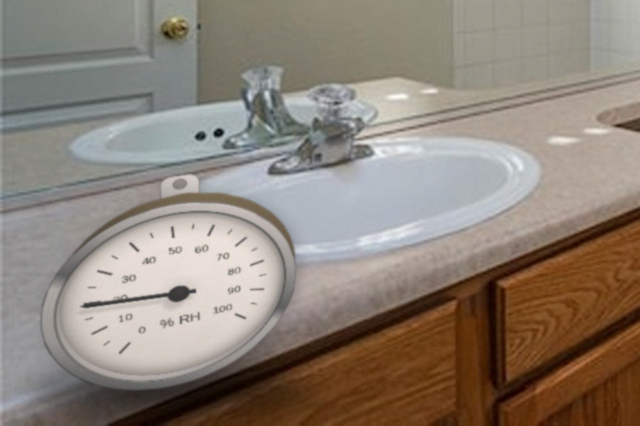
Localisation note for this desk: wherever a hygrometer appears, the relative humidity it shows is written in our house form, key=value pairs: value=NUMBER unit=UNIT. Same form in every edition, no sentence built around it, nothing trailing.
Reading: value=20 unit=%
